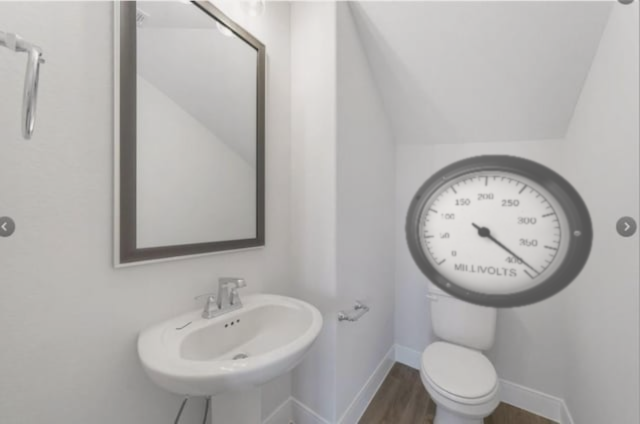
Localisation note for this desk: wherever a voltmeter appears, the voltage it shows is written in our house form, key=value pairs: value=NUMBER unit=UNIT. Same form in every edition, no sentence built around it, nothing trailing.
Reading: value=390 unit=mV
